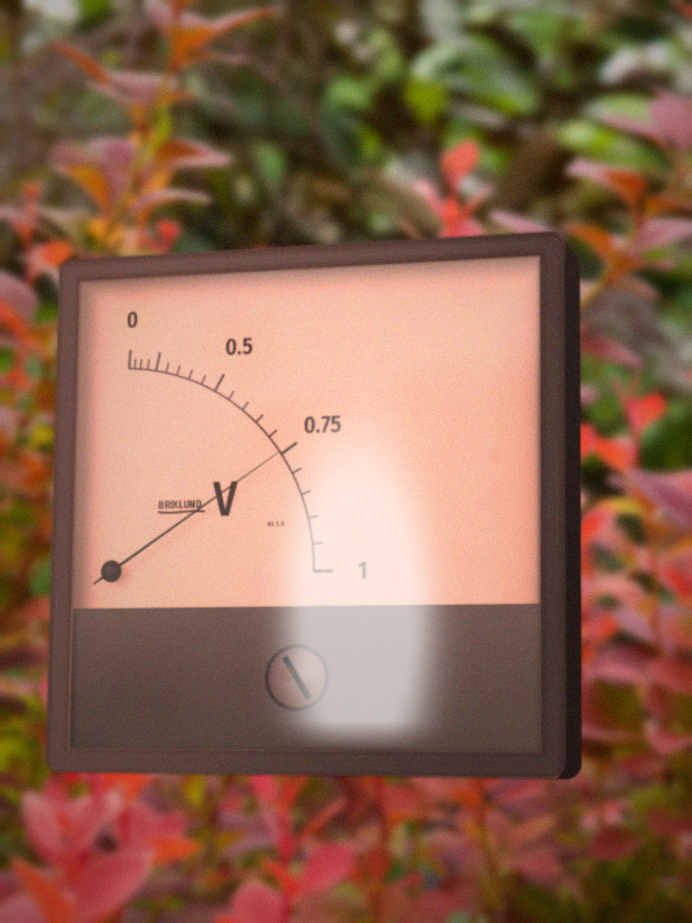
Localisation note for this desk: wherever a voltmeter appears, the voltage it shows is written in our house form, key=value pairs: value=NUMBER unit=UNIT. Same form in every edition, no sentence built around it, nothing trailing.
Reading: value=0.75 unit=V
